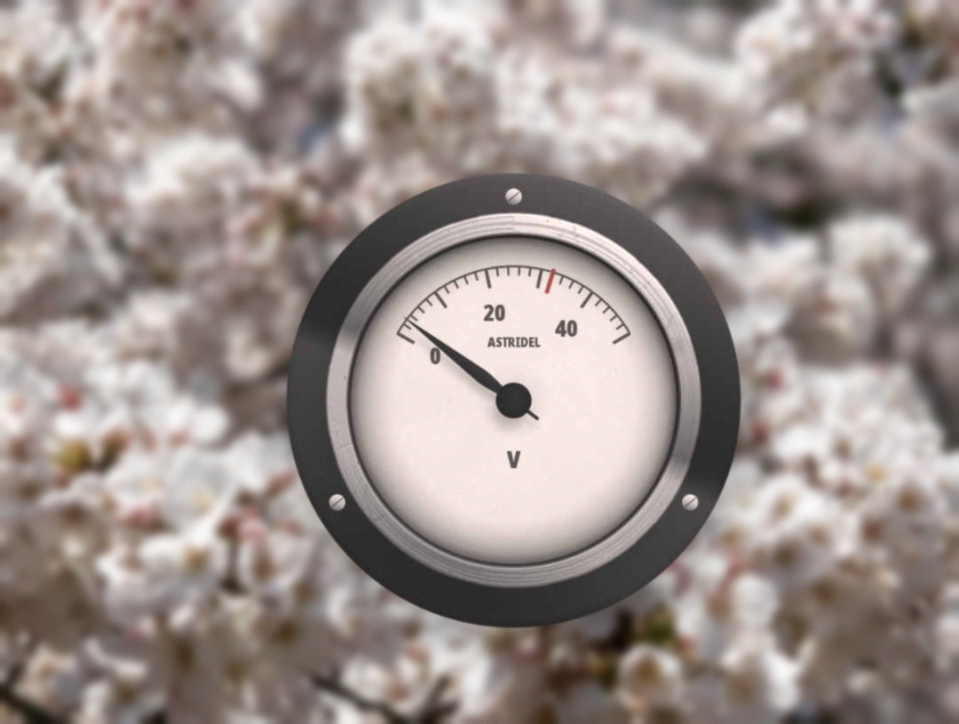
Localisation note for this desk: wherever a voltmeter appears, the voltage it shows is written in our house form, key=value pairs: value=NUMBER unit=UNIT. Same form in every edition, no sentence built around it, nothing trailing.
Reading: value=3 unit=V
